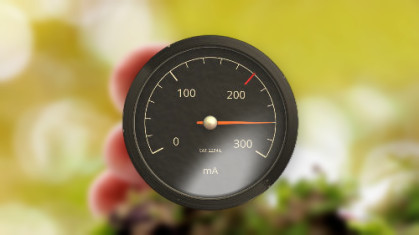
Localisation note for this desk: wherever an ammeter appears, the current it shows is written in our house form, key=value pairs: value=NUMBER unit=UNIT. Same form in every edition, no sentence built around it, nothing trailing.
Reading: value=260 unit=mA
